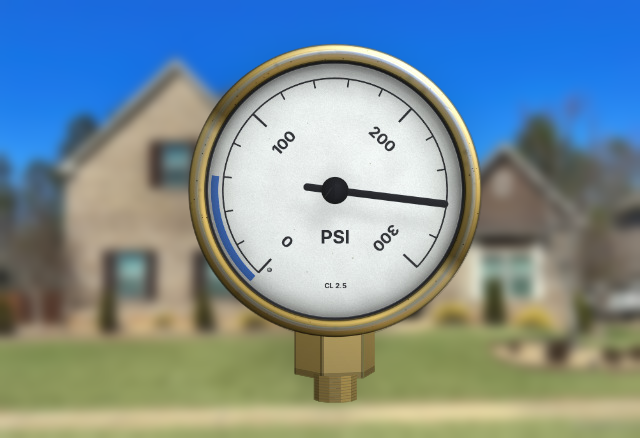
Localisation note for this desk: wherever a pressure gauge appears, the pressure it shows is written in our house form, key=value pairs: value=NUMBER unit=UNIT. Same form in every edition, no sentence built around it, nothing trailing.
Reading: value=260 unit=psi
